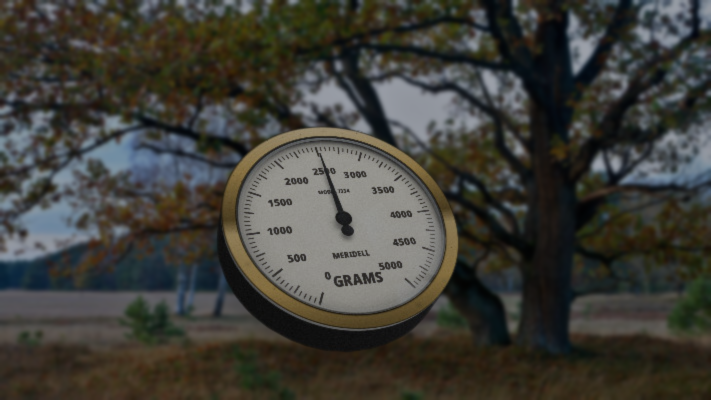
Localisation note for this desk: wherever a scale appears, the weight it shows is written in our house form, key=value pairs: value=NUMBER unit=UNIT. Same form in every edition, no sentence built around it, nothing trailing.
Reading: value=2500 unit=g
